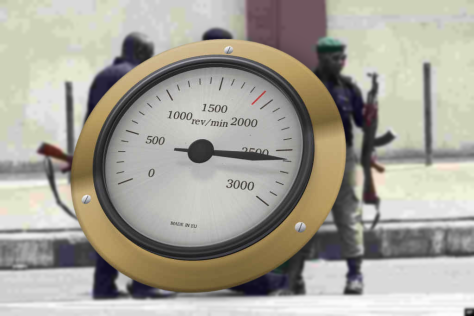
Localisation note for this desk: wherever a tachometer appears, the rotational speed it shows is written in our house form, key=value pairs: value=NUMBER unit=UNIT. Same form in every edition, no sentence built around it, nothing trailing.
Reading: value=2600 unit=rpm
